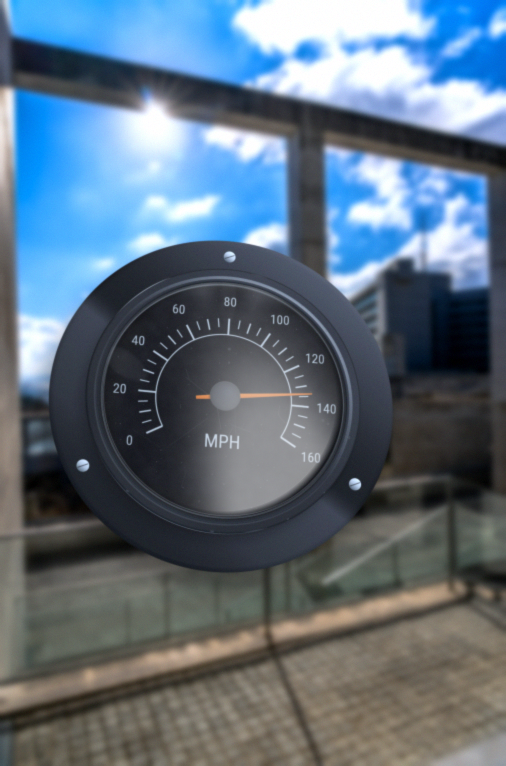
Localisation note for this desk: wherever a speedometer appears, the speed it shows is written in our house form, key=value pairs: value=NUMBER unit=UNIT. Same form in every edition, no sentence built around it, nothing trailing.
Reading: value=135 unit=mph
